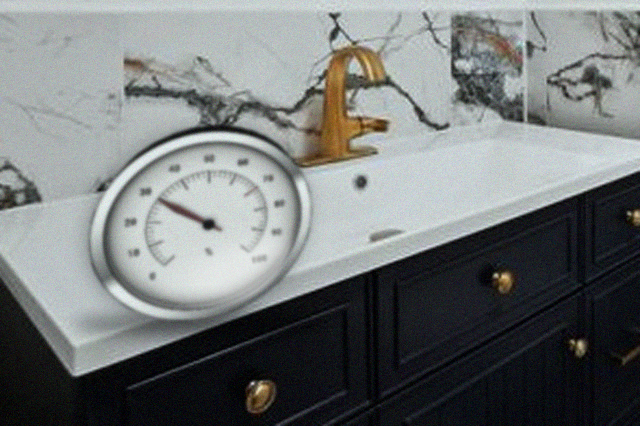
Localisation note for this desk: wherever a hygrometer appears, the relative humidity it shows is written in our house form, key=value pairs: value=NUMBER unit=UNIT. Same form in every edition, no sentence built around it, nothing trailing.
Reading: value=30 unit=%
